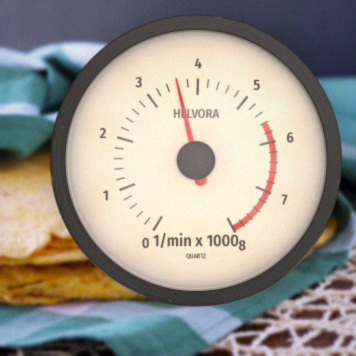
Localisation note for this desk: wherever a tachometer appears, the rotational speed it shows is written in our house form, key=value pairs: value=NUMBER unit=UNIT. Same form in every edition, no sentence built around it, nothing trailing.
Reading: value=3600 unit=rpm
